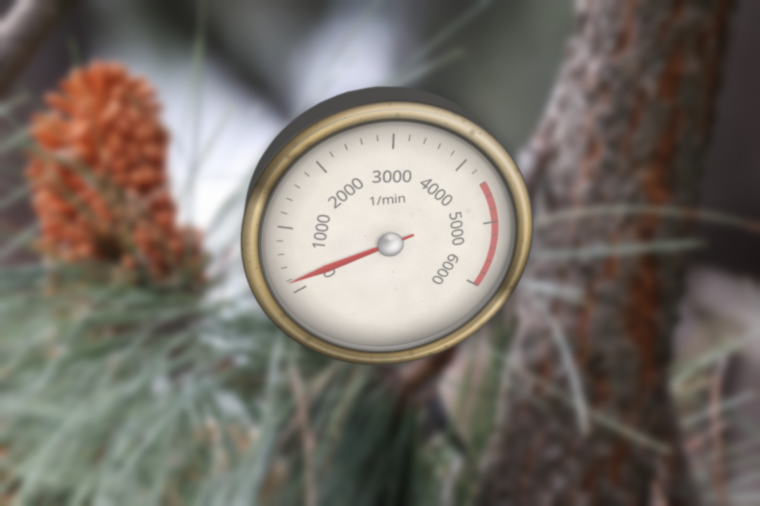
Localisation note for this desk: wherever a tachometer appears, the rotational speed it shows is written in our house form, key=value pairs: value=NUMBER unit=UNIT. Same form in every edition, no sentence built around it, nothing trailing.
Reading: value=200 unit=rpm
